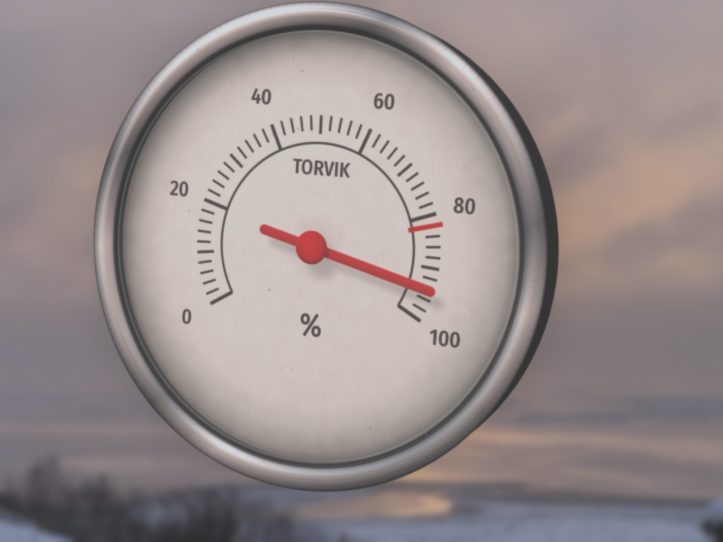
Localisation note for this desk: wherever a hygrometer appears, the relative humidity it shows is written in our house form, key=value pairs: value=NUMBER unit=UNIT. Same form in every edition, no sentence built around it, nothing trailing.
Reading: value=94 unit=%
